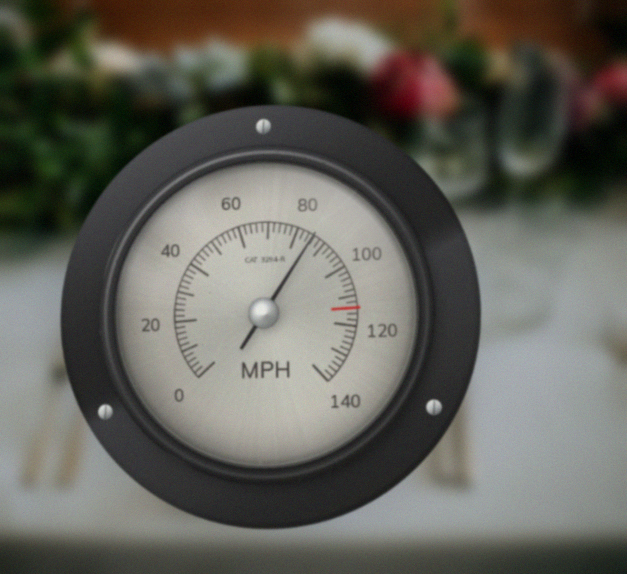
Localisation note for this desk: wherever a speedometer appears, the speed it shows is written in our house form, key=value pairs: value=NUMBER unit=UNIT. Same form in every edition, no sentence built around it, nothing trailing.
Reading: value=86 unit=mph
